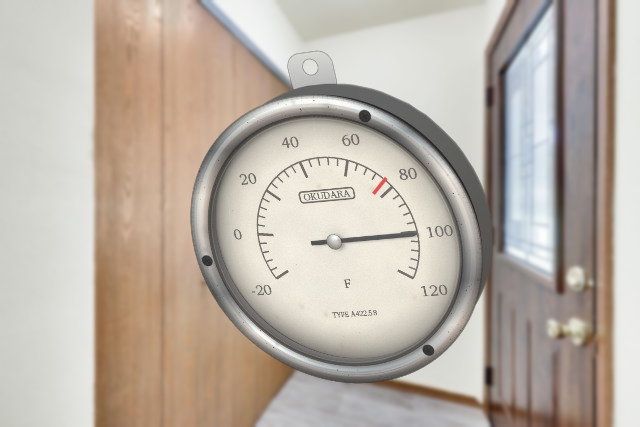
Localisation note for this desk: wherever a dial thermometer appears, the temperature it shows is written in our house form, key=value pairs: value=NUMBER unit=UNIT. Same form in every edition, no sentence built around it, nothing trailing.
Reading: value=100 unit=°F
